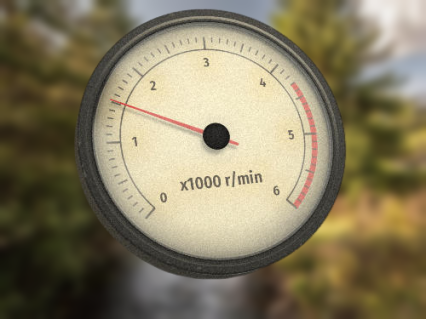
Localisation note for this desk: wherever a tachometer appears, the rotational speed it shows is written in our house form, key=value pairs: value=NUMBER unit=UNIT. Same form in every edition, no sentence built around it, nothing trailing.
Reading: value=1500 unit=rpm
